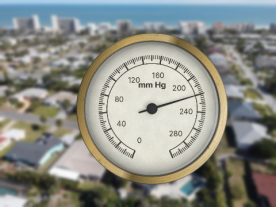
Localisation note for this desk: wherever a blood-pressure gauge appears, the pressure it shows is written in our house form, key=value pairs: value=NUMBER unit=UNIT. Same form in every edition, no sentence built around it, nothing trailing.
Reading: value=220 unit=mmHg
